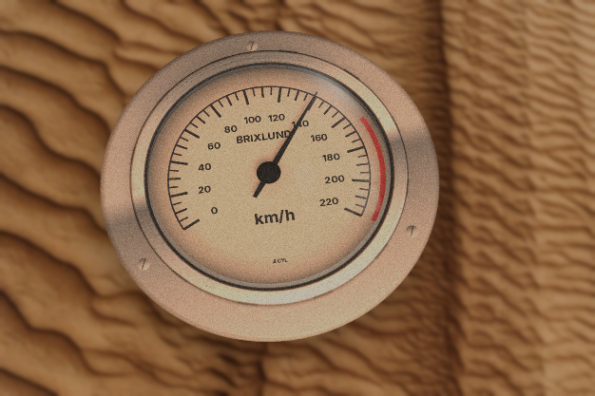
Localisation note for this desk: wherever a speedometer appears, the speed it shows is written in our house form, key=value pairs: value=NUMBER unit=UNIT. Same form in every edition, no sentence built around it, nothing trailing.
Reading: value=140 unit=km/h
